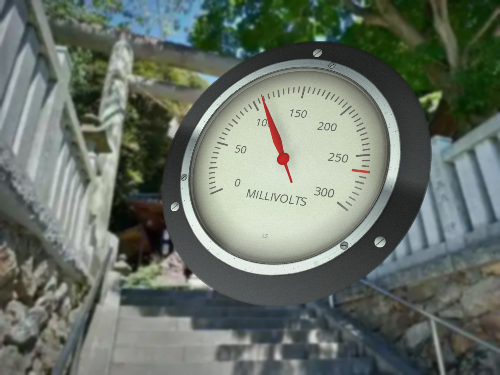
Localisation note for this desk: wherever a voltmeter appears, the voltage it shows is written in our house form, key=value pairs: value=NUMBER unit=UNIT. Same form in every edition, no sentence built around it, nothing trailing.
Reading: value=110 unit=mV
